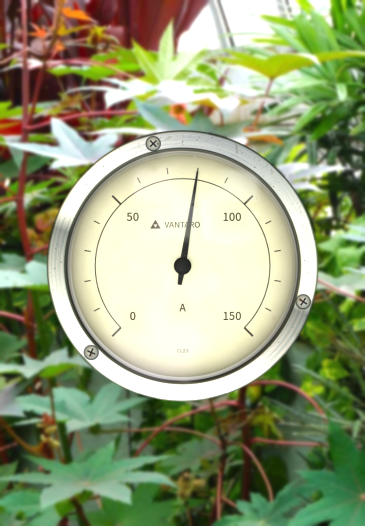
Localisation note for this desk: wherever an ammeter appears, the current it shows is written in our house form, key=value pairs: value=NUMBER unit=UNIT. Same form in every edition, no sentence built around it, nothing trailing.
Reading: value=80 unit=A
